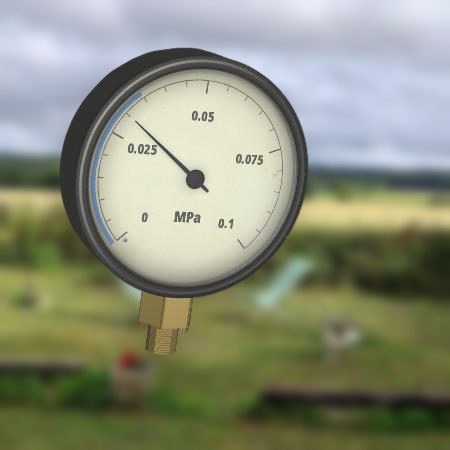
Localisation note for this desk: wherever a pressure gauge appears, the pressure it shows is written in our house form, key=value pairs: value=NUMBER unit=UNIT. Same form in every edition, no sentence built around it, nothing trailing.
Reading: value=0.03 unit=MPa
